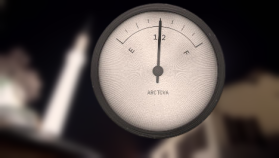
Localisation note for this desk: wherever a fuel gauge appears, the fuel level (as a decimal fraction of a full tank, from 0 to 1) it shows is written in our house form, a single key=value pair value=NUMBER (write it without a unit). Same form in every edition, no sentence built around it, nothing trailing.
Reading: value=0.5
